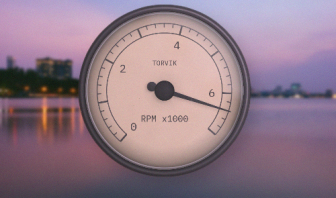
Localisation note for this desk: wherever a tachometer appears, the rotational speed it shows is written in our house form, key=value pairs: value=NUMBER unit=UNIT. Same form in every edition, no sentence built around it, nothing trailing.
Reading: value=6400 unit=rpm
